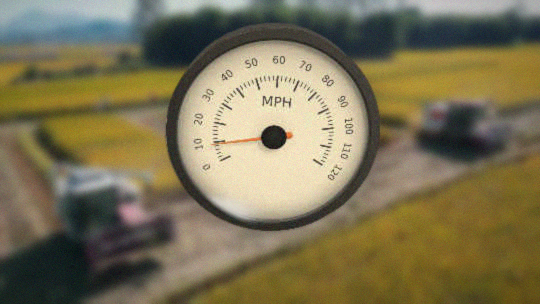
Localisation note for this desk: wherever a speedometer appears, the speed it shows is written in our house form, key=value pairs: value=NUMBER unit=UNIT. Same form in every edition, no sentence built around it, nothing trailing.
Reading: value=10 unit=mph
